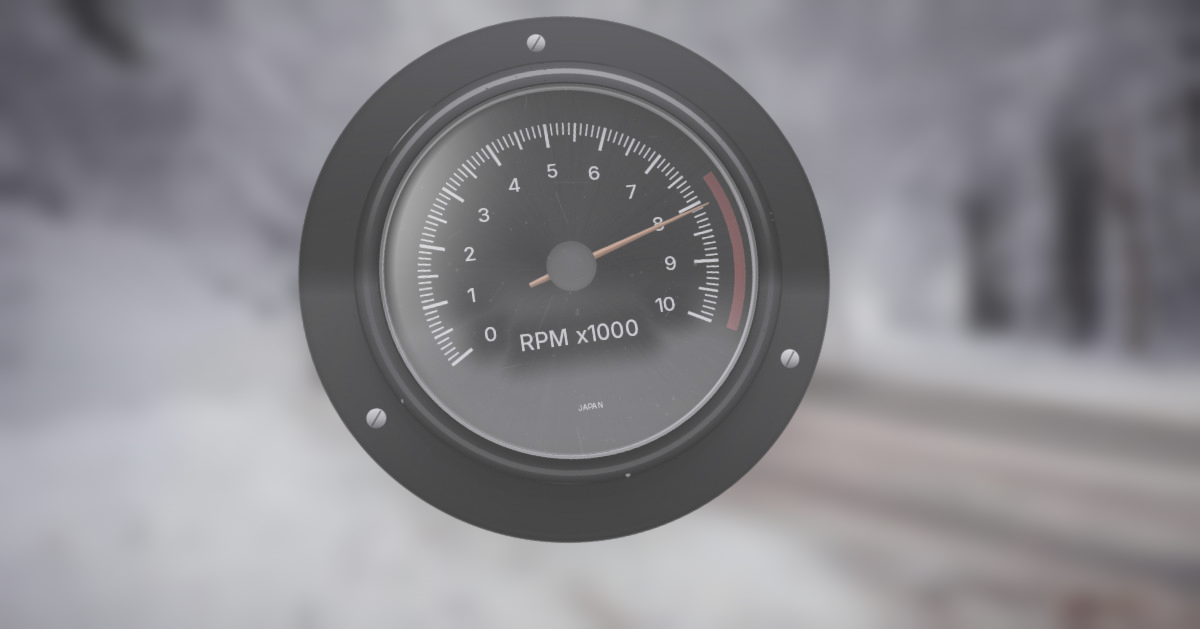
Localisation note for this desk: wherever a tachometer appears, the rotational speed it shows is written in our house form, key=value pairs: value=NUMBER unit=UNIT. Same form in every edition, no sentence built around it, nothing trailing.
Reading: value=8100 unit=rpm
